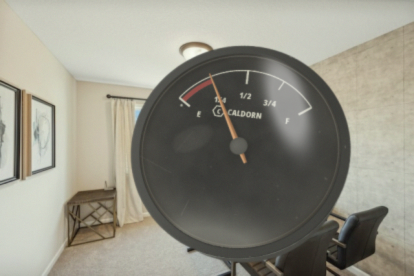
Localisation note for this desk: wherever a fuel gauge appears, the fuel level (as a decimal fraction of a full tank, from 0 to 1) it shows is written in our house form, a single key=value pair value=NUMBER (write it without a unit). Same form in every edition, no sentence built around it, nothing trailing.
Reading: value=0.25
